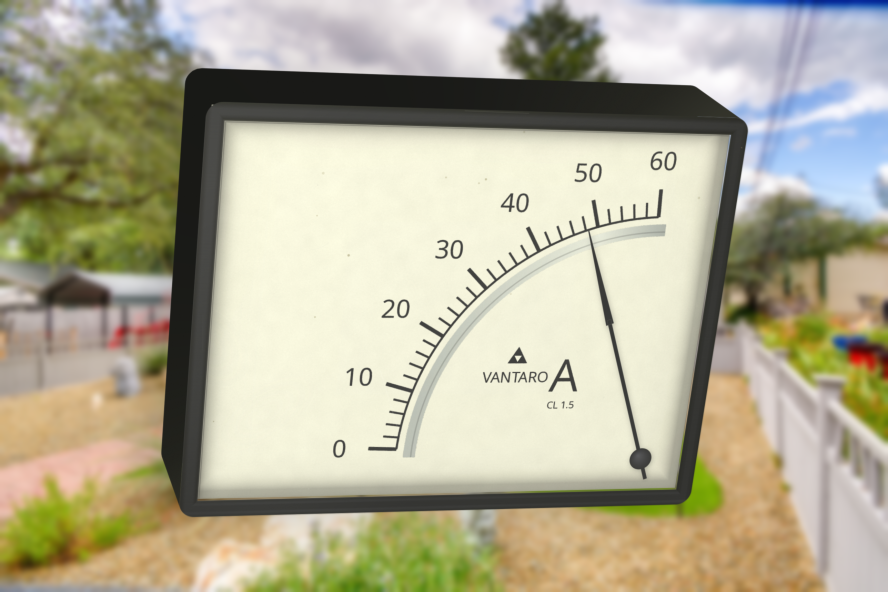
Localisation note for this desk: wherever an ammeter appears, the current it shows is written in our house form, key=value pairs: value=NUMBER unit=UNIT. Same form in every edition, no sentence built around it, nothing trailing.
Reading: value=48 unit=A
